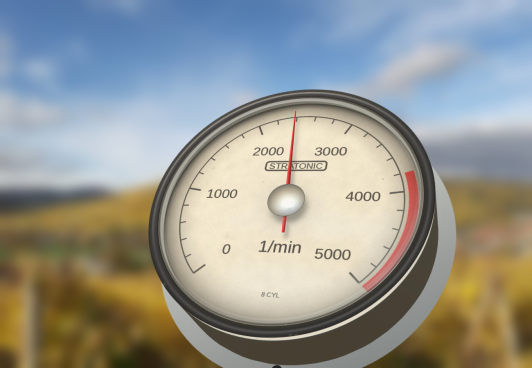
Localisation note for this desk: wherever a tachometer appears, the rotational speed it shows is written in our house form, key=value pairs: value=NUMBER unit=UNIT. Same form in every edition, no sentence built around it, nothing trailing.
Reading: value=2400 unit=rpm
